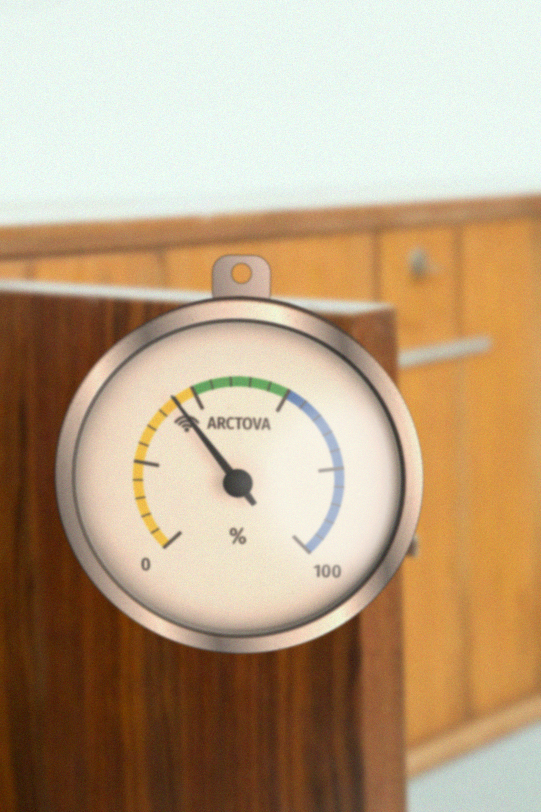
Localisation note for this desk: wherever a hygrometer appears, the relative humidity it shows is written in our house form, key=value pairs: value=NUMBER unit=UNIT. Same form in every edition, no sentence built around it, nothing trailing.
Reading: value=36 unit=%
